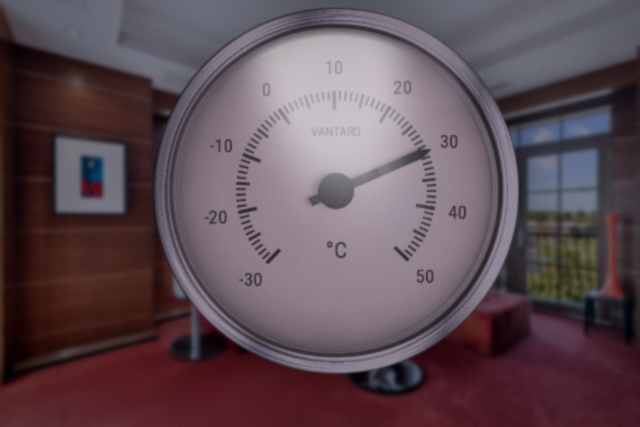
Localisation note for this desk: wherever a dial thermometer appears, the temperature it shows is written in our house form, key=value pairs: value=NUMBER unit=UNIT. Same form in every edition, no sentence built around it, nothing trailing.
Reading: value=30 unit=°C
